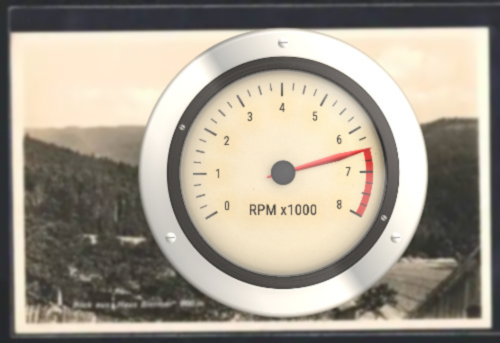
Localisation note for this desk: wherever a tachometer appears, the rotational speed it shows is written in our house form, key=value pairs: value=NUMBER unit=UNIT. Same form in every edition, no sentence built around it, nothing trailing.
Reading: value=6500 unit=rpm
